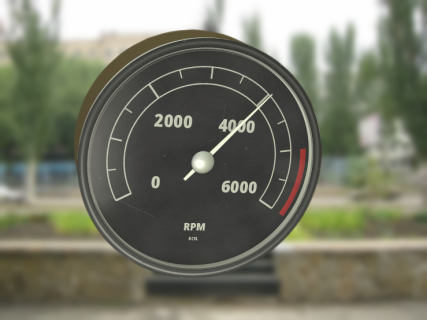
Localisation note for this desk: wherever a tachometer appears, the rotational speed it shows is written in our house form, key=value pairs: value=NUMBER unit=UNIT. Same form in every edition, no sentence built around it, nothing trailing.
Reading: value=4000 unit=rpm
